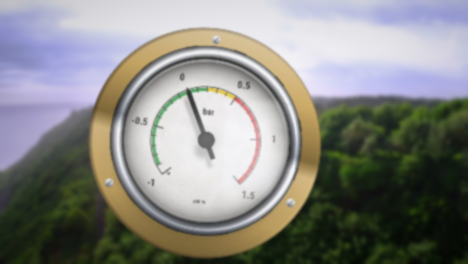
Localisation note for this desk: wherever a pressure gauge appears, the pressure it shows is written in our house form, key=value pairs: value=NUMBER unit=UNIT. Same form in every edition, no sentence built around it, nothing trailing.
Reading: value=0 unit=bar
